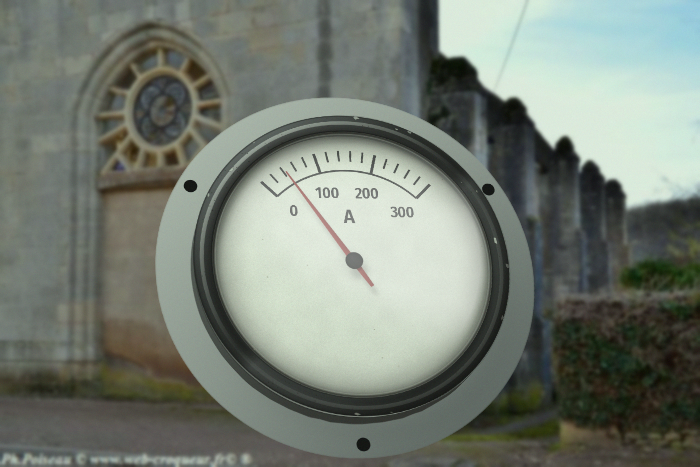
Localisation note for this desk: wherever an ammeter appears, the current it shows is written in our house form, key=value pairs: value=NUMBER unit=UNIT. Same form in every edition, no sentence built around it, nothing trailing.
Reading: value=40 unit=A
